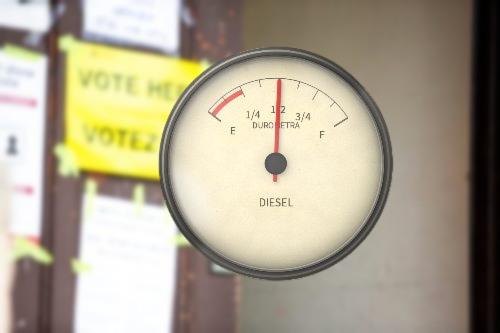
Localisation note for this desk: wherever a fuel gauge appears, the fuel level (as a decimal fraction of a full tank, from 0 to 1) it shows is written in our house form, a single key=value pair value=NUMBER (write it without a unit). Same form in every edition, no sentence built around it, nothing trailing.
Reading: value=0.5
